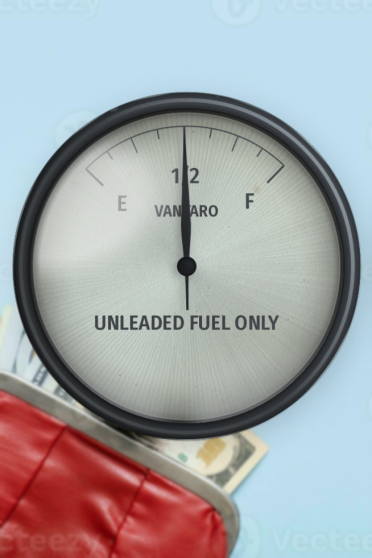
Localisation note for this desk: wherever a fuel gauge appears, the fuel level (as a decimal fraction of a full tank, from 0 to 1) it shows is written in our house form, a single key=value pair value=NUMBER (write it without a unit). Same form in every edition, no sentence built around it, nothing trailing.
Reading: value=0.5
